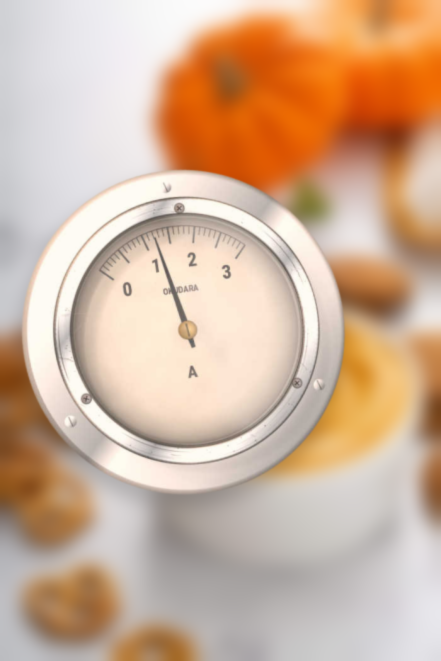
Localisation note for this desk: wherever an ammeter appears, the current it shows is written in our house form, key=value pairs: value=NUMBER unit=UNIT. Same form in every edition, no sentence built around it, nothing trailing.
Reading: value=1.2 unit=A
